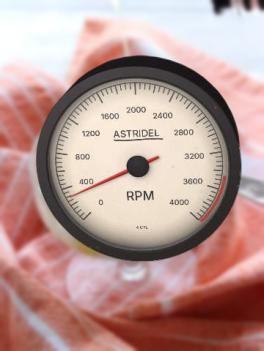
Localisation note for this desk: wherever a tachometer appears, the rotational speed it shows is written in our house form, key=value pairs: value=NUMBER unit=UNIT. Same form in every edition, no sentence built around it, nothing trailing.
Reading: value=300 unit=rpm
